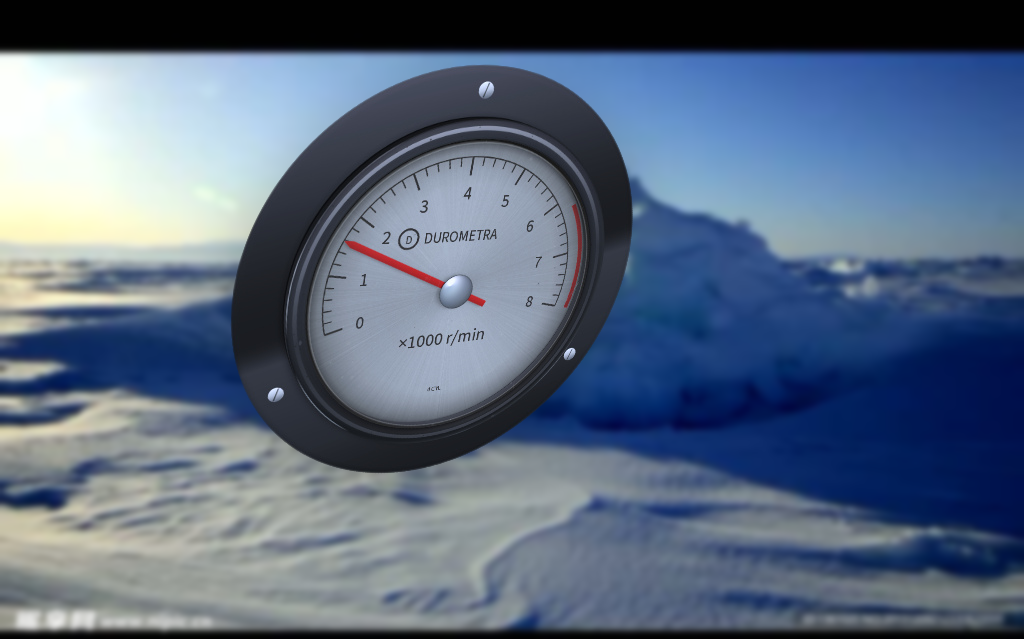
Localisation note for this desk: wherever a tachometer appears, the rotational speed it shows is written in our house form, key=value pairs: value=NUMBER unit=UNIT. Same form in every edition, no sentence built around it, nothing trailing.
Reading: value=1600 unit=rpm
